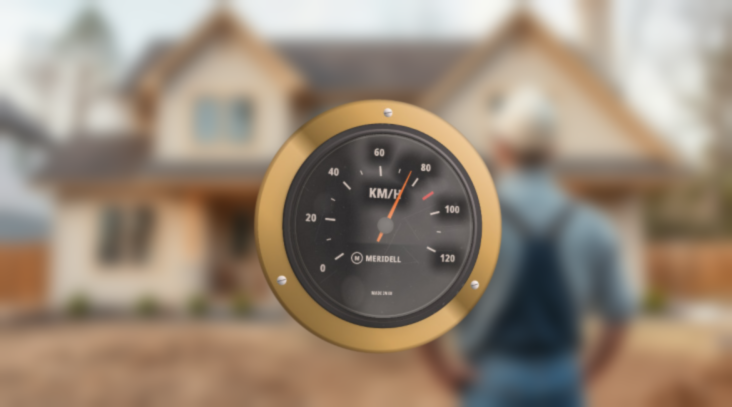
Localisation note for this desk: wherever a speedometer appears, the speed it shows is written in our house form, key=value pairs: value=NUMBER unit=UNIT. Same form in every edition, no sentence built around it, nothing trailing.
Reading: value=75 unit=km/h
